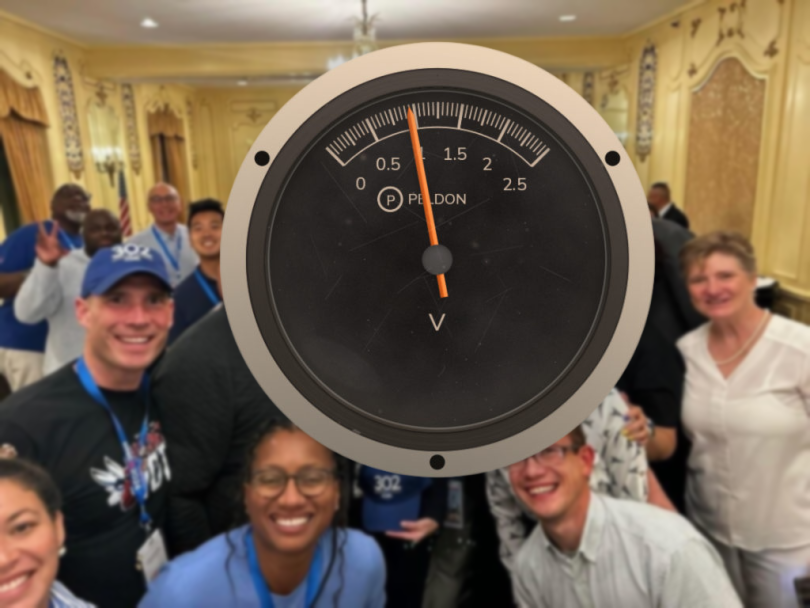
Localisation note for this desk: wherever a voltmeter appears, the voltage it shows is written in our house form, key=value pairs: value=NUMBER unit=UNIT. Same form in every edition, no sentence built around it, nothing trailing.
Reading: value=0.95 unit=V
